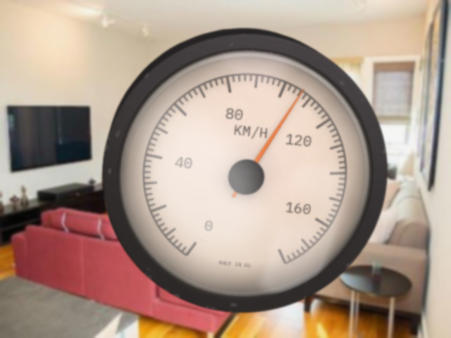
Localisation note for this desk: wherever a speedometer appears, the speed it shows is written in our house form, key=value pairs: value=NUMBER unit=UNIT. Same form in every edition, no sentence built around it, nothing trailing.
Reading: value=106 unit=km/h
